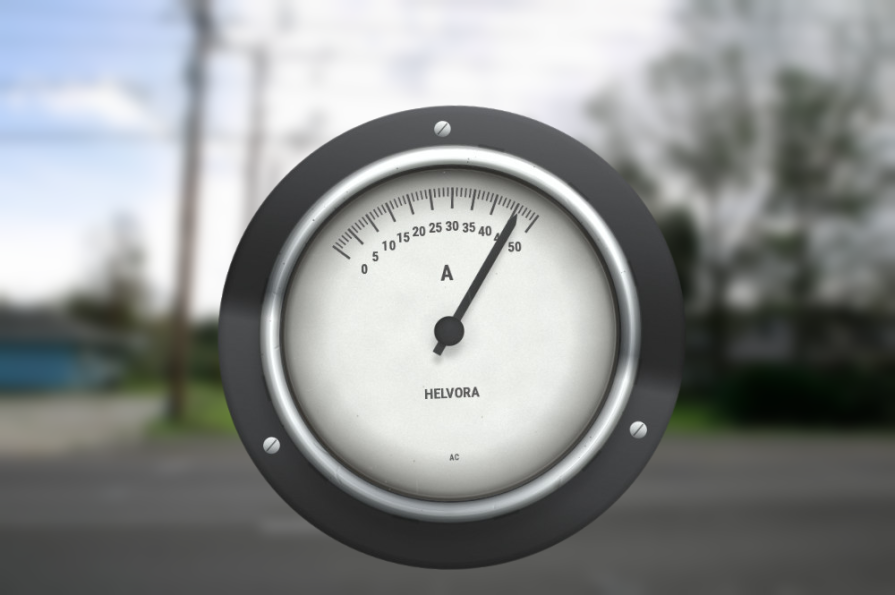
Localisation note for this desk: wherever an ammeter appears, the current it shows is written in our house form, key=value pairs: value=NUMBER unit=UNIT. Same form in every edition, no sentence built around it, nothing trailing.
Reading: value=46 unit=A
